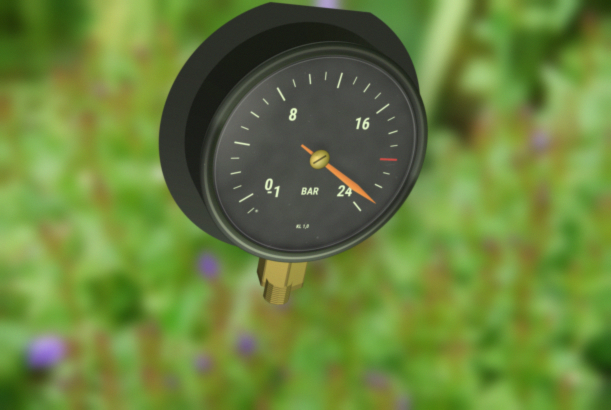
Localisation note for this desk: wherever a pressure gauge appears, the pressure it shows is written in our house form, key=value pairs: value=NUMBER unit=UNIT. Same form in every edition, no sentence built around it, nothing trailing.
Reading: value=23 unit=bar
